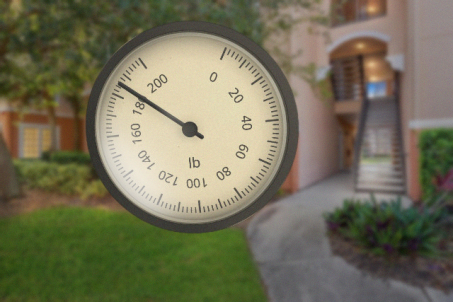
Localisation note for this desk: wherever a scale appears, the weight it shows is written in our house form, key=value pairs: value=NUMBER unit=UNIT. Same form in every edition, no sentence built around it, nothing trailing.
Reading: value=186 unit=lb
